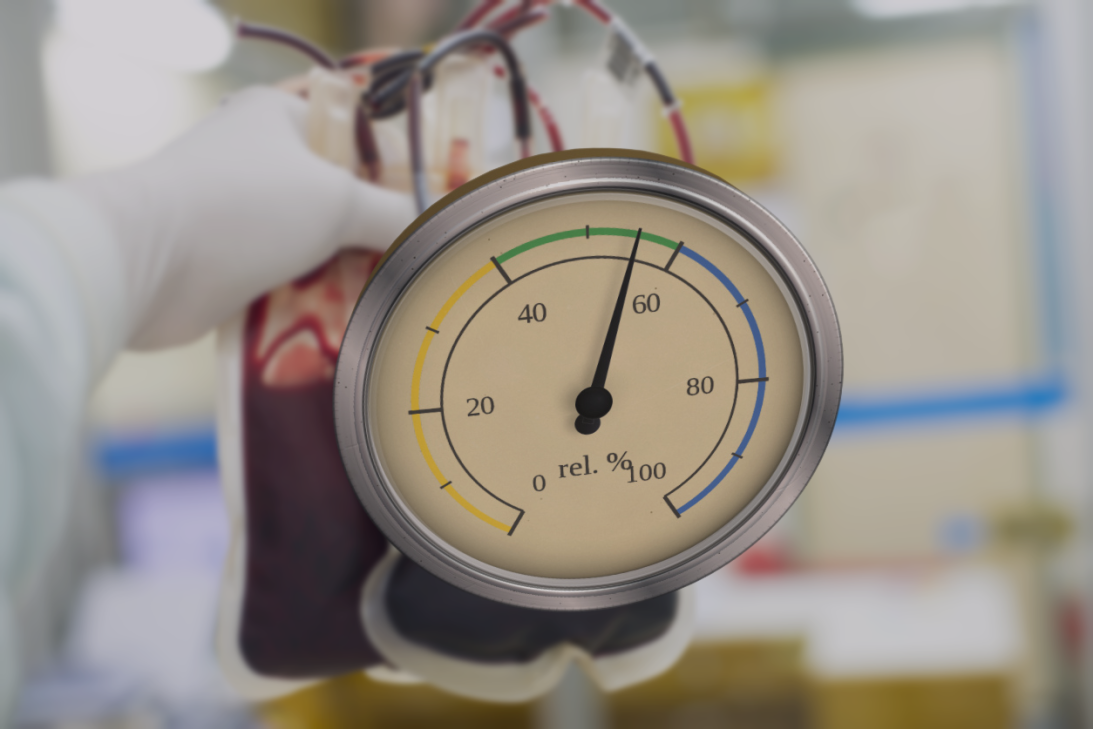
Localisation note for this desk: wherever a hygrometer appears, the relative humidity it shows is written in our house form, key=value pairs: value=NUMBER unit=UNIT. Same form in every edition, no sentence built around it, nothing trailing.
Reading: value=55 unit=%
